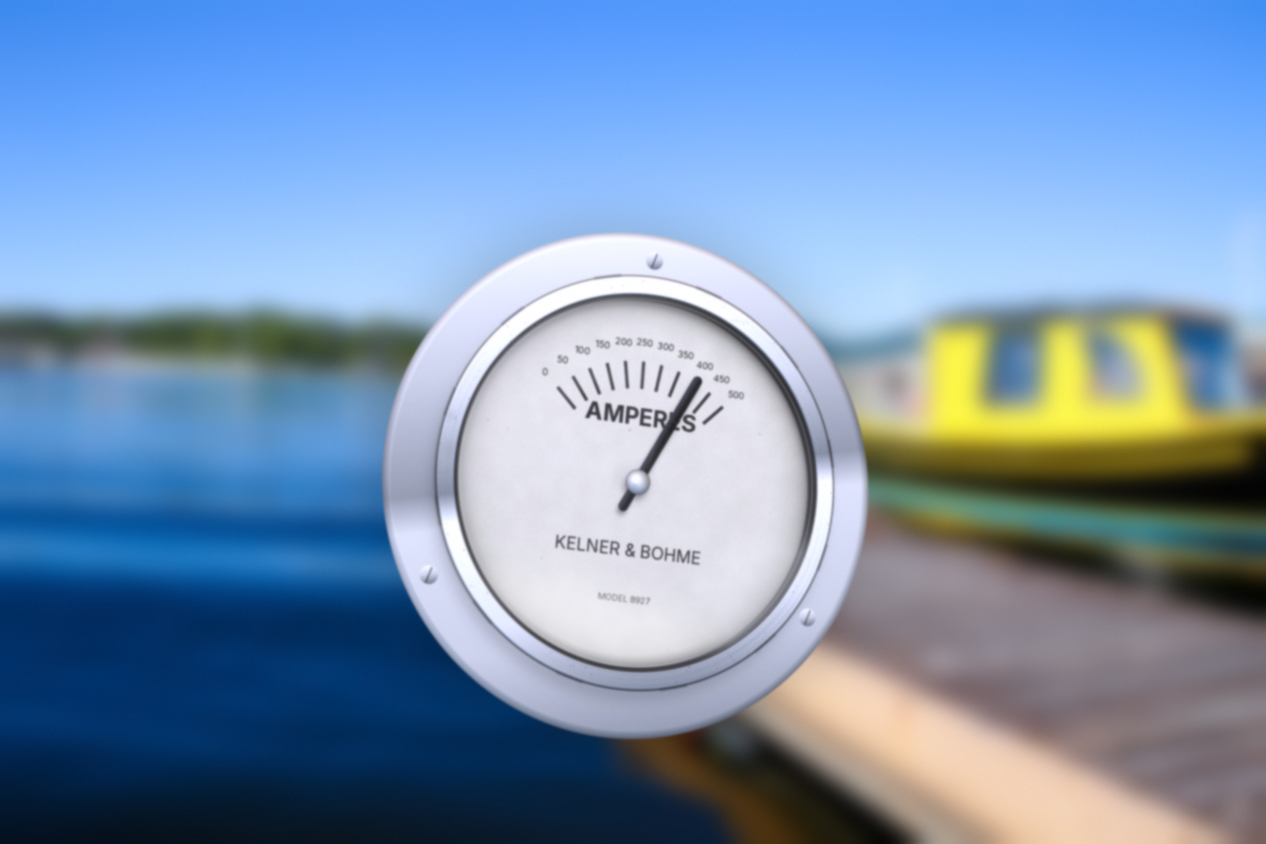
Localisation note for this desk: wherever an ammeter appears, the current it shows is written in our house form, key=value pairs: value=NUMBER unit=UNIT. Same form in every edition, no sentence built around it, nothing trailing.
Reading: value=400 unit=A
